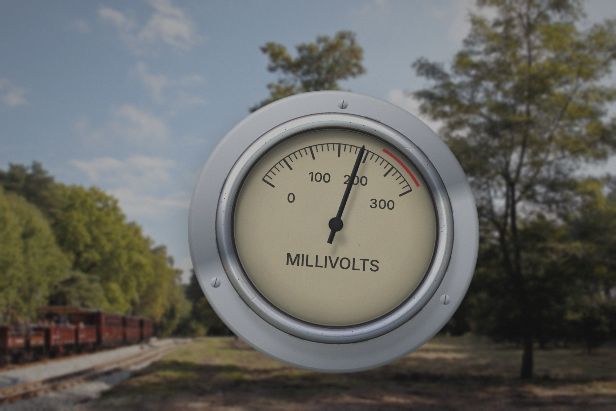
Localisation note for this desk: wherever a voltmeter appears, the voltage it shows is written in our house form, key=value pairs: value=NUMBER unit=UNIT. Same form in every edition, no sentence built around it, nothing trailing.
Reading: value=190 unit=mV
